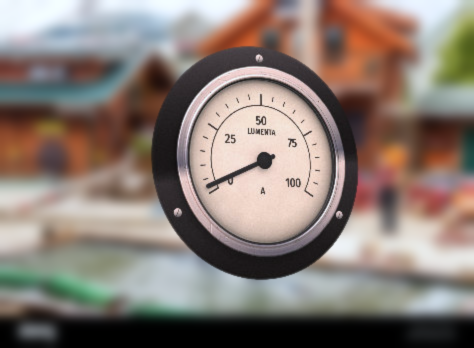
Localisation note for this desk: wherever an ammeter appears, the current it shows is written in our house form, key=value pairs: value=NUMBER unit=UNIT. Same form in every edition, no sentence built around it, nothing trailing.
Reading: value=2.5 unit=A
